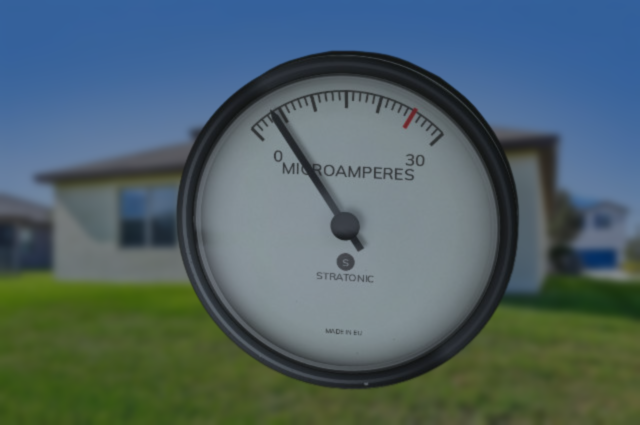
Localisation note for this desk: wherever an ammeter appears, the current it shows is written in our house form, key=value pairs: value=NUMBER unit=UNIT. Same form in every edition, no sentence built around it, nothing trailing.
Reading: value=4 unit=µA
